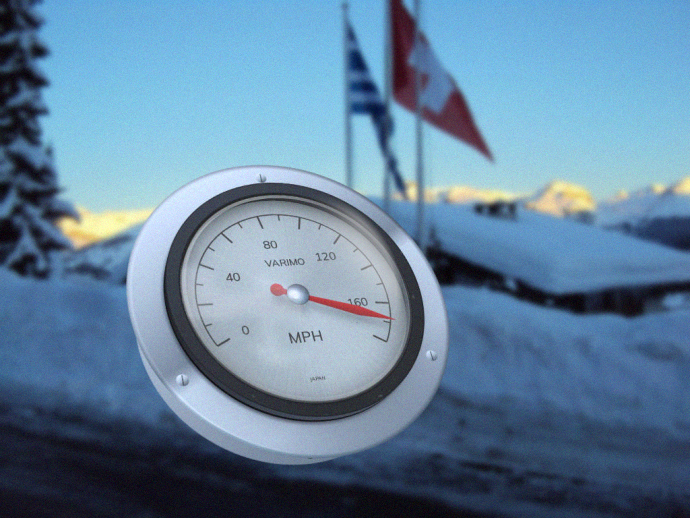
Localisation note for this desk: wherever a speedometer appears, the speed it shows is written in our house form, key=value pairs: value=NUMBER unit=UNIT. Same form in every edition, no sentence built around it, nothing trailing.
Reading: value=170 unit=mph
